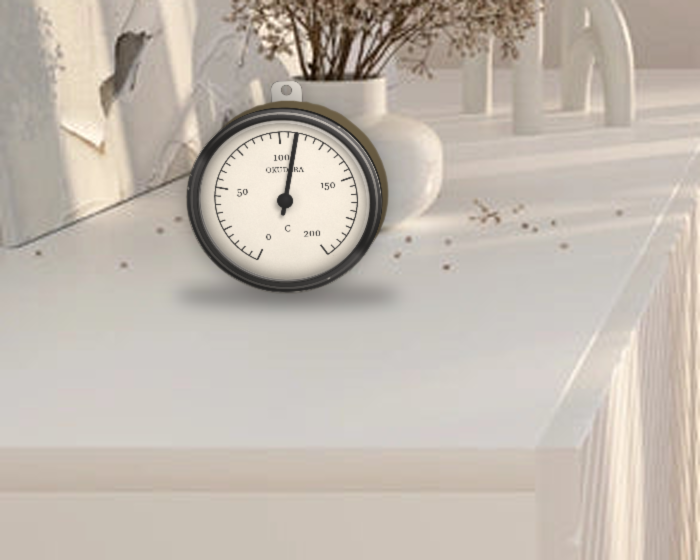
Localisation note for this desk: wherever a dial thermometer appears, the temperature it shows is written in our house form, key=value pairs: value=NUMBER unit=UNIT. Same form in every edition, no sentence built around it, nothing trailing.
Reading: value=110 unit=°C
